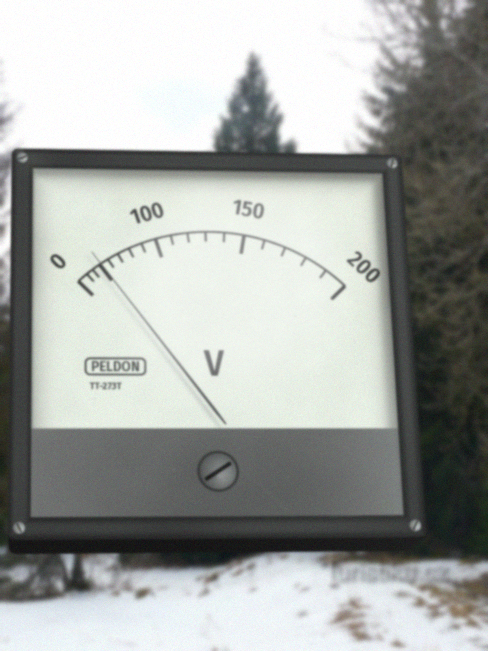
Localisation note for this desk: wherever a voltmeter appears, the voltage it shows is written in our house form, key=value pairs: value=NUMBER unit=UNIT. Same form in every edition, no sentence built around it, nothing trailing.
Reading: value=50 unit=V
